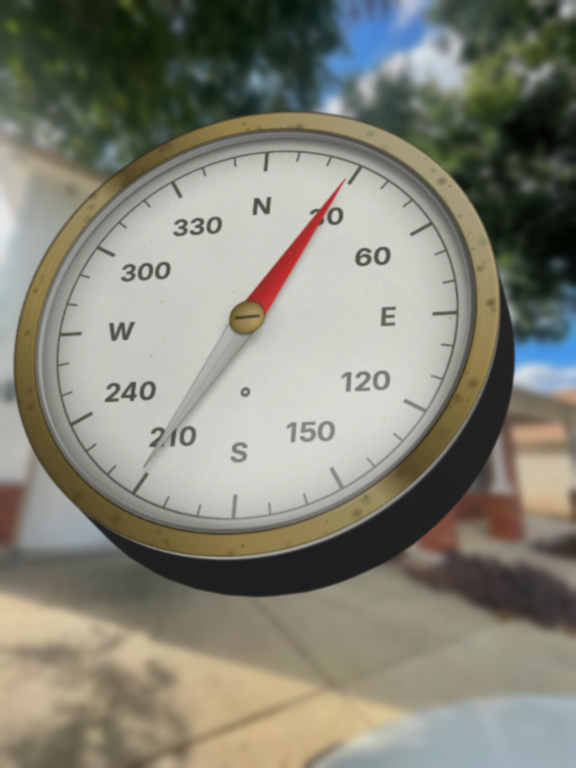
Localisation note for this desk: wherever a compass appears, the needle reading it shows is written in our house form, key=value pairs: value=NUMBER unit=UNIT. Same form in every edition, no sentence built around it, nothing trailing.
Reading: value=30 unit=°
